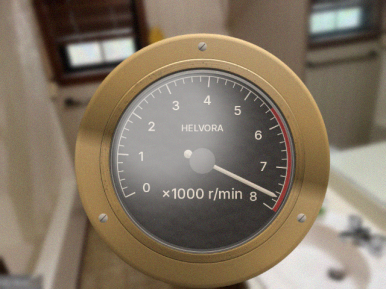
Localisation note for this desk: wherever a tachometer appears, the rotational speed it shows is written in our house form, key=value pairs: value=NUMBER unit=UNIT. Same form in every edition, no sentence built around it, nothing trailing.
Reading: value=7700 unit=rpm
